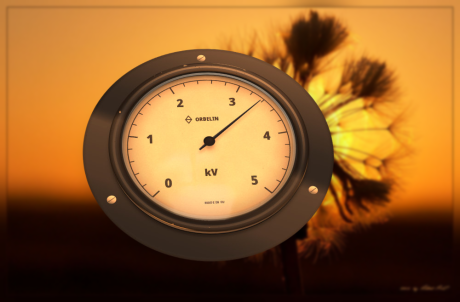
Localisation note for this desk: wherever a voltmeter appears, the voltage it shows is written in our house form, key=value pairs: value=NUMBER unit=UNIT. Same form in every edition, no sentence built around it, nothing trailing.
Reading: value=3.4 unit=kV
